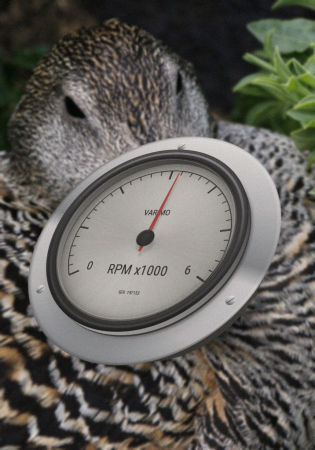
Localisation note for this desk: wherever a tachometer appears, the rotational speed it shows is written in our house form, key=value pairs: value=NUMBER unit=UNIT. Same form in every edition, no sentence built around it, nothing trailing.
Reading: value=3200 unit=rpm
